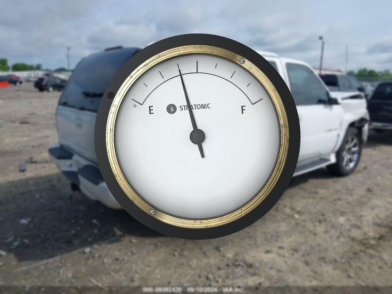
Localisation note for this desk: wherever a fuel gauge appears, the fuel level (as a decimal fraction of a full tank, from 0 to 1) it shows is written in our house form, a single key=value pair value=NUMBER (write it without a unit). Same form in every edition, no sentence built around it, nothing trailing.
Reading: value=0.375
